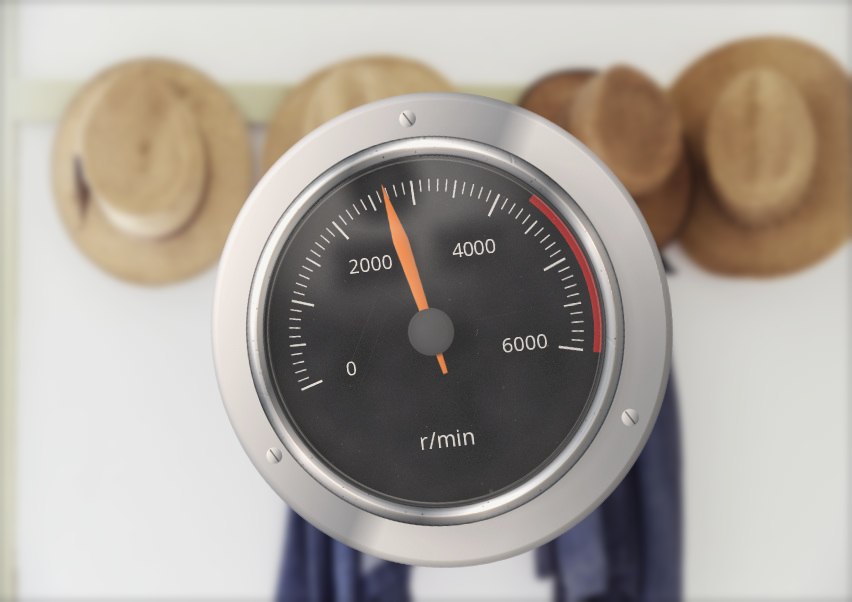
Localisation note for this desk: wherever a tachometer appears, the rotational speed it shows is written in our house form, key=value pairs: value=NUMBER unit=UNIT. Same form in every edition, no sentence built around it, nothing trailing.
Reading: value=2700 unit=rpm
